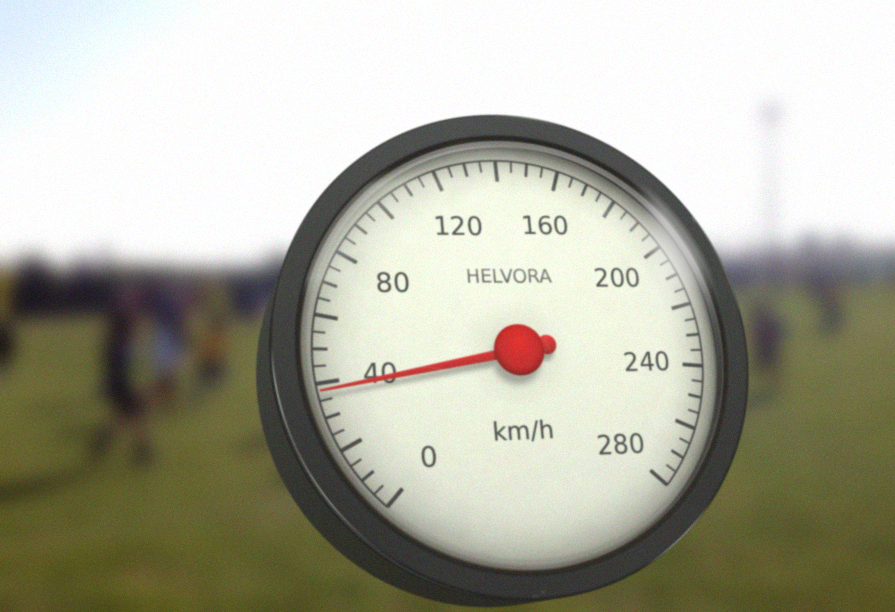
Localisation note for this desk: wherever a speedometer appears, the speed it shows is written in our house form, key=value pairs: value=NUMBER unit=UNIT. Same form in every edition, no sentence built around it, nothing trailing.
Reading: value=37.5 unit=km/h
